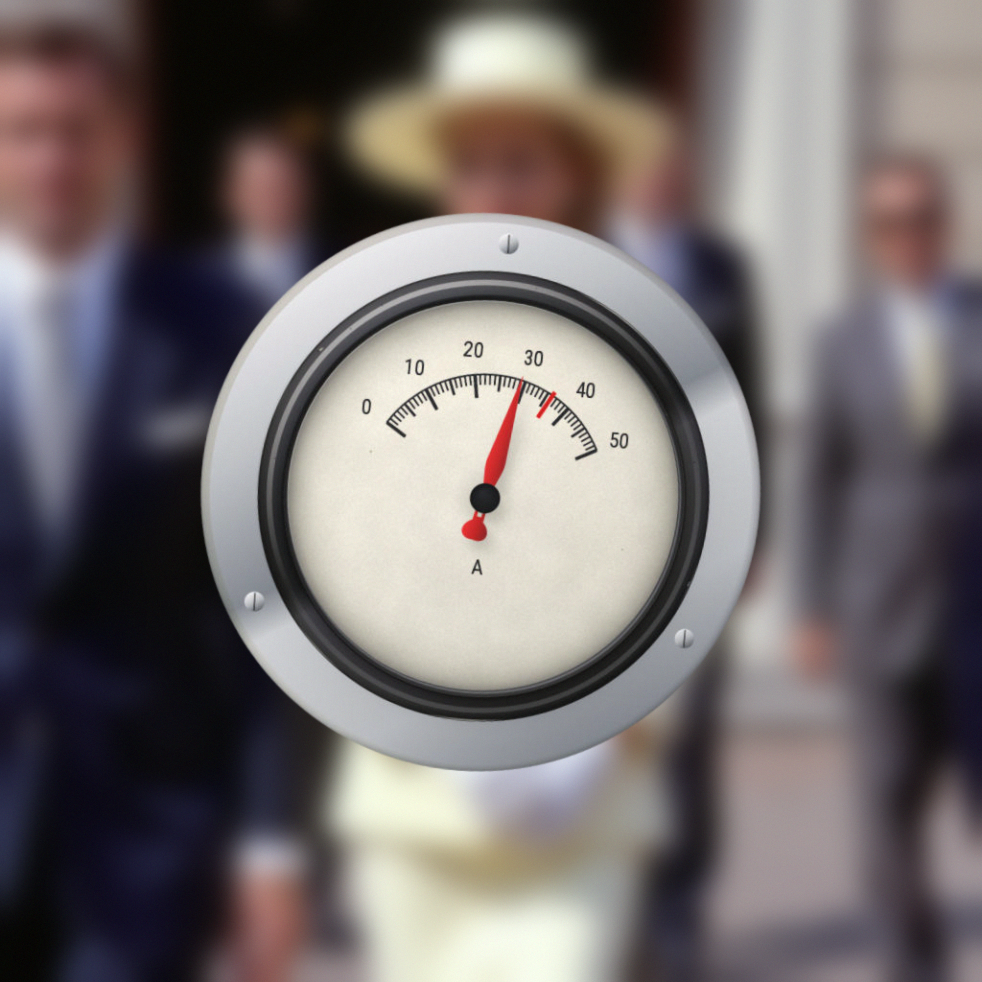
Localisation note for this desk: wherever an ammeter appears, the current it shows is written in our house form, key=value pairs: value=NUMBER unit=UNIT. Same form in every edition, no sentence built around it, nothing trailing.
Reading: value=29 unit=A
